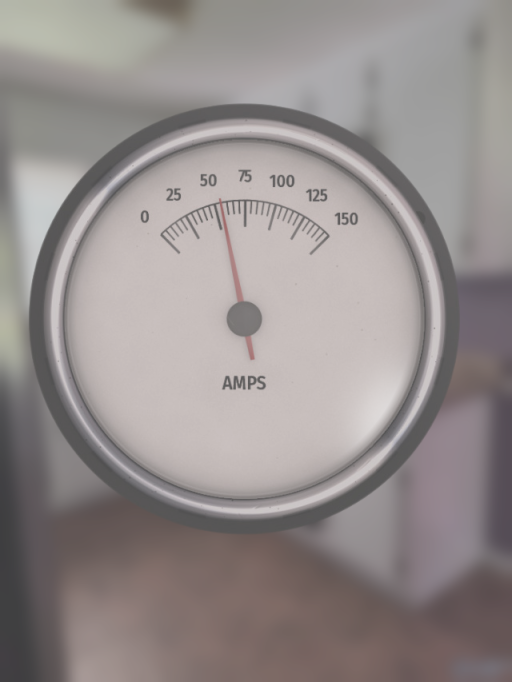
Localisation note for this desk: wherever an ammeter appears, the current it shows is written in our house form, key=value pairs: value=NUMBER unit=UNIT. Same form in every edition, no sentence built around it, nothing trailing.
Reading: value=55 unit=A
